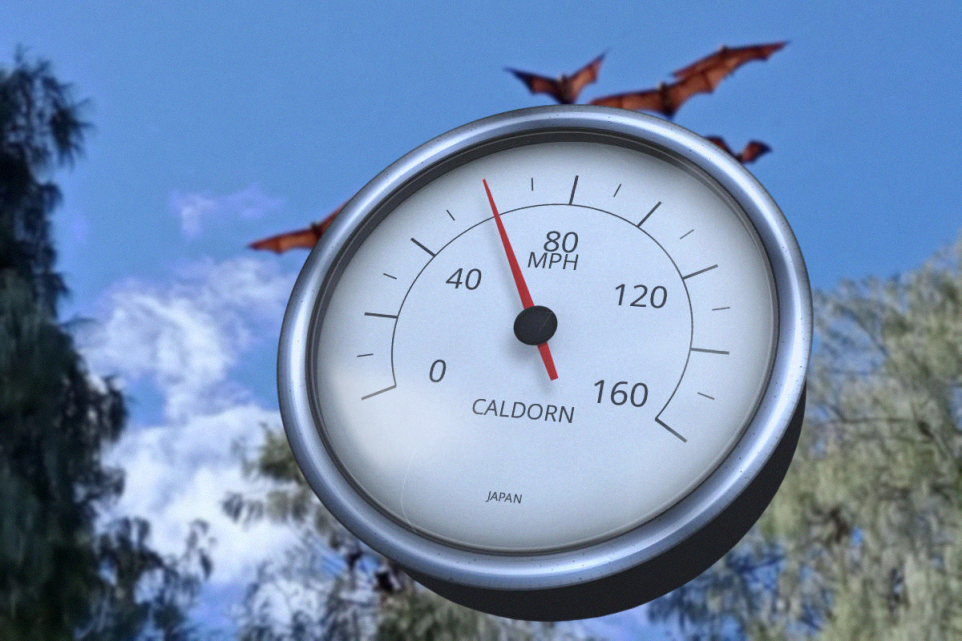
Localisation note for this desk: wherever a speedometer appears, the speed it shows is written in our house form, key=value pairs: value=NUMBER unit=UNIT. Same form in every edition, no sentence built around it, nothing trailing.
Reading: value=60 unit=mph
